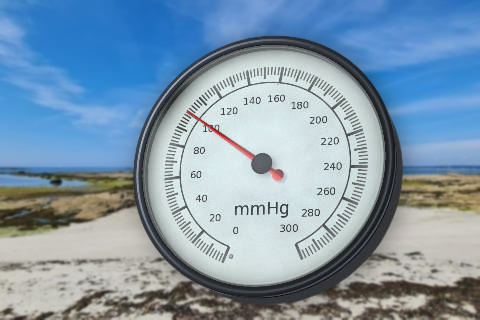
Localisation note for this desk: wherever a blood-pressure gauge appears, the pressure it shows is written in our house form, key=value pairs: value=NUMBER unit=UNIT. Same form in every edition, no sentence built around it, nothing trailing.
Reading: value=100 unit=mmHg
